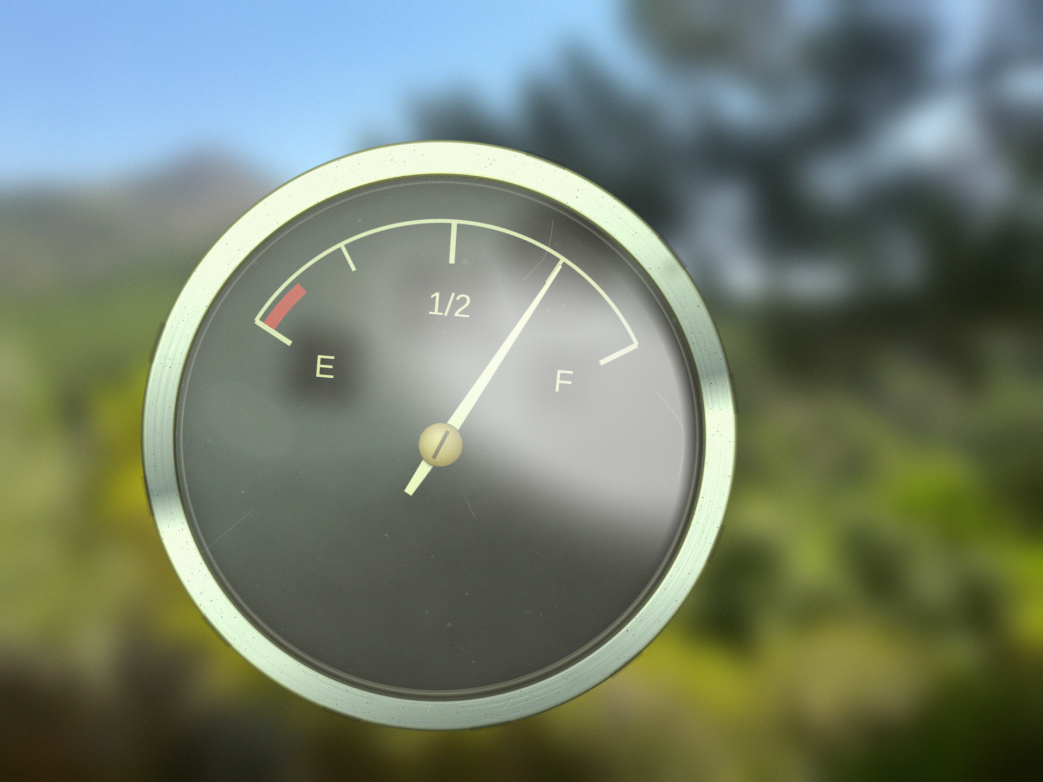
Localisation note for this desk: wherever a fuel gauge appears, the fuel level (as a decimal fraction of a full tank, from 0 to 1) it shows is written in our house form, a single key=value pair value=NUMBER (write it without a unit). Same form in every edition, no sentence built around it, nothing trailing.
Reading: value=0.75
